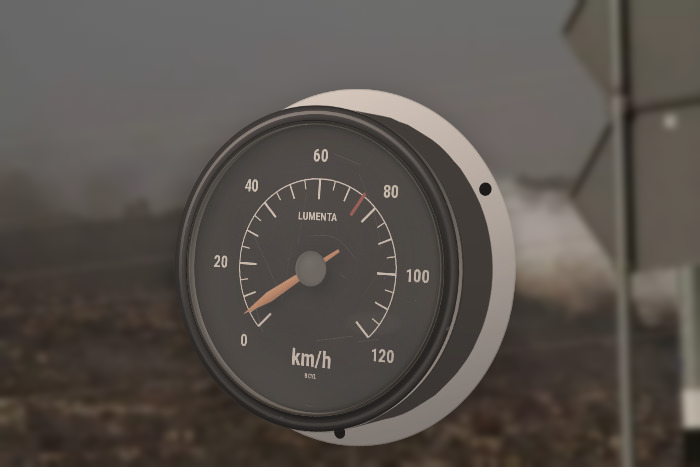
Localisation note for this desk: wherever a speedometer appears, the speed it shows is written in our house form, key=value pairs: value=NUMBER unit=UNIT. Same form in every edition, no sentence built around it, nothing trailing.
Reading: value=5 unit=km/h
